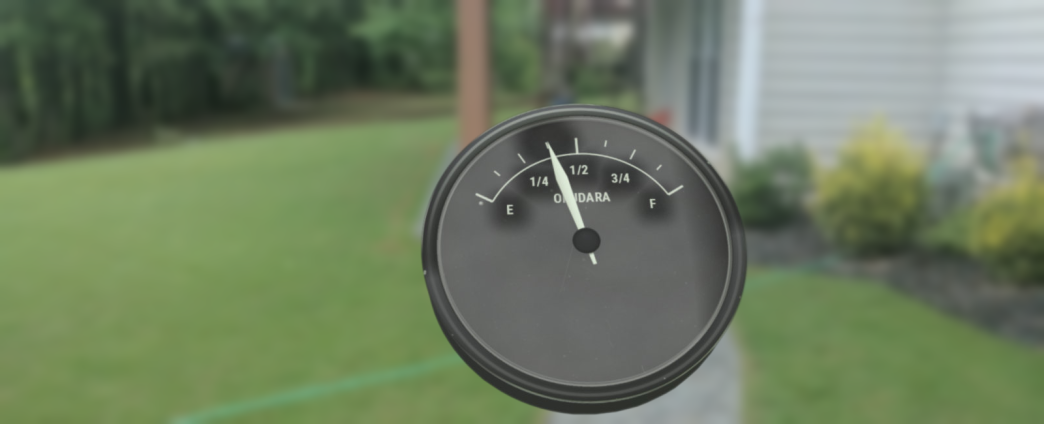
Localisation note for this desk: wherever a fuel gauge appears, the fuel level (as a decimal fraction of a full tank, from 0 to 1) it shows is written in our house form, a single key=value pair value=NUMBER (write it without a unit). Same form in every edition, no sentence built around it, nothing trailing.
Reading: value=0.375
